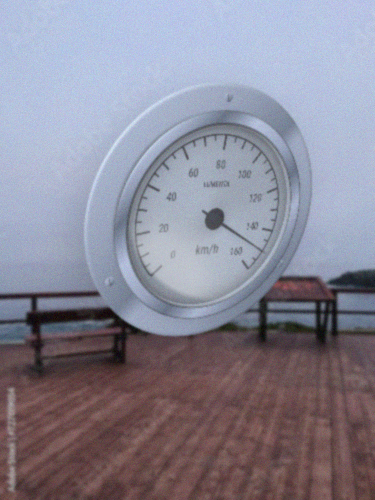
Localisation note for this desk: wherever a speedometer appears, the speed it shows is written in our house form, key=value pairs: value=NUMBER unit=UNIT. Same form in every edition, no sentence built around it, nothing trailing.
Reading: value=150 unit=km/h
